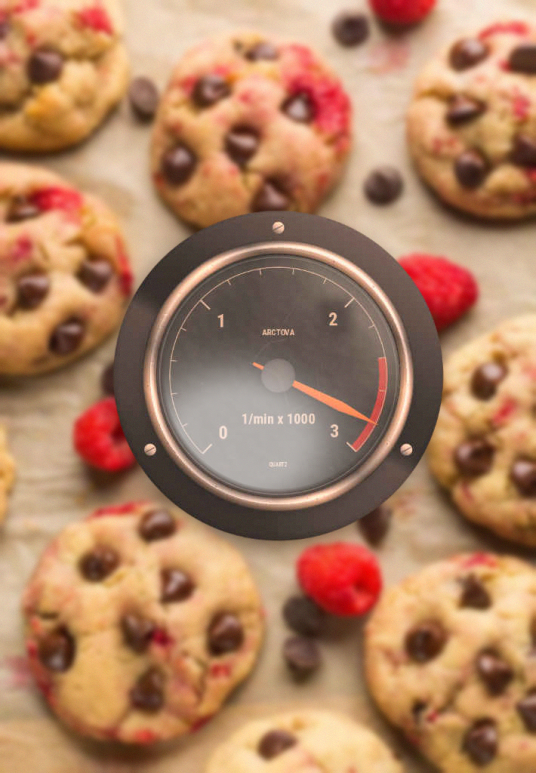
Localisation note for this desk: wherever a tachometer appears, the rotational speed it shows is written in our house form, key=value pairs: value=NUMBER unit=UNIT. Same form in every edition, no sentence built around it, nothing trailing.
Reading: value=2800 unit=rpm
